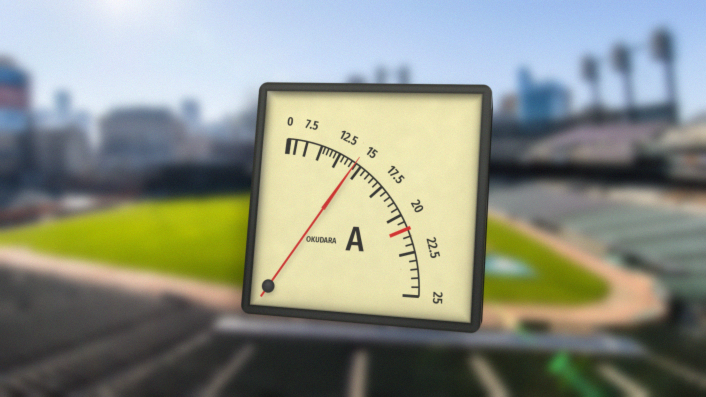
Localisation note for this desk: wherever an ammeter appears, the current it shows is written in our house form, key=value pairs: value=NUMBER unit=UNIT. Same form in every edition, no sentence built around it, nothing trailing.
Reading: value=14.5 unit=A
